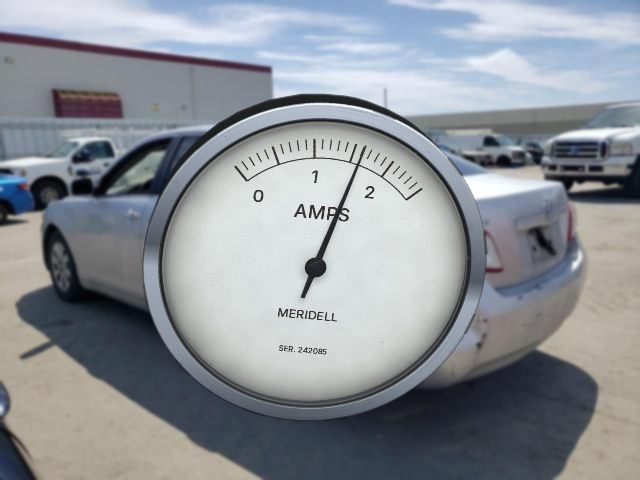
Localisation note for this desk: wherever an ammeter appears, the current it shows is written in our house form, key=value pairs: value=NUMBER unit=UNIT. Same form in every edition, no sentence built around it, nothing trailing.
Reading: value=1.6 unit=A
